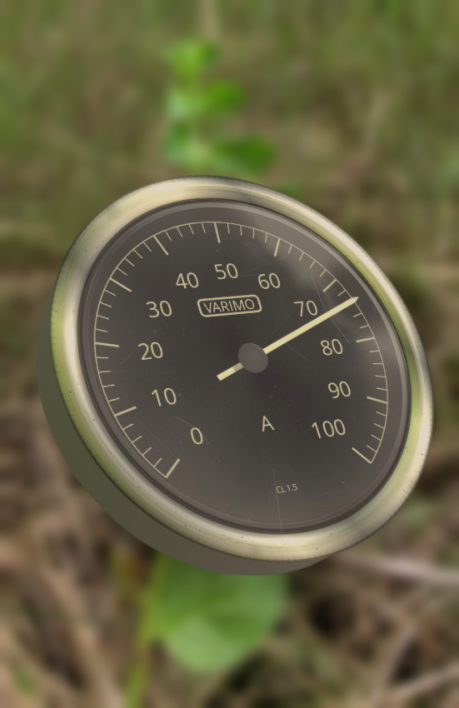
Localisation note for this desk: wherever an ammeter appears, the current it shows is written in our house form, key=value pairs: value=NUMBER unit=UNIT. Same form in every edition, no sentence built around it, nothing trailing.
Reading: value=74 unit=A
